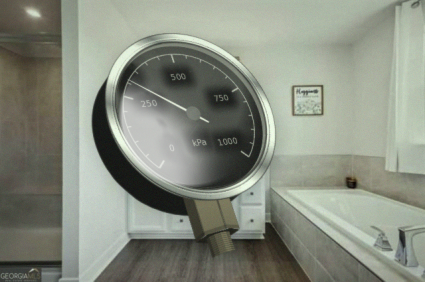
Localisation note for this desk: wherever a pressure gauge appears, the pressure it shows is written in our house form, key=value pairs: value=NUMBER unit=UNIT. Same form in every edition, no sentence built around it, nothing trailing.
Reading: value=300 unit=kPa
